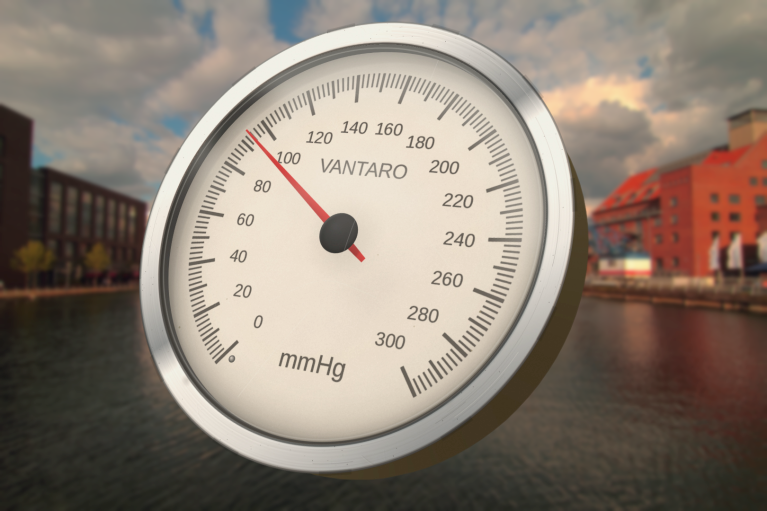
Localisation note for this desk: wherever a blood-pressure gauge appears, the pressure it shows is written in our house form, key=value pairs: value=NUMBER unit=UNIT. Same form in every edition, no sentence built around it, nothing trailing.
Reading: value=94 unit=mmHg
